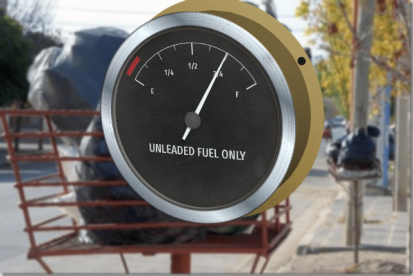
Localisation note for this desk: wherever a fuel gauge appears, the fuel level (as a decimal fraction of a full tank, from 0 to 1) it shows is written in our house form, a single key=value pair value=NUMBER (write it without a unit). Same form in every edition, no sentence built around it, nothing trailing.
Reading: value=0.75
